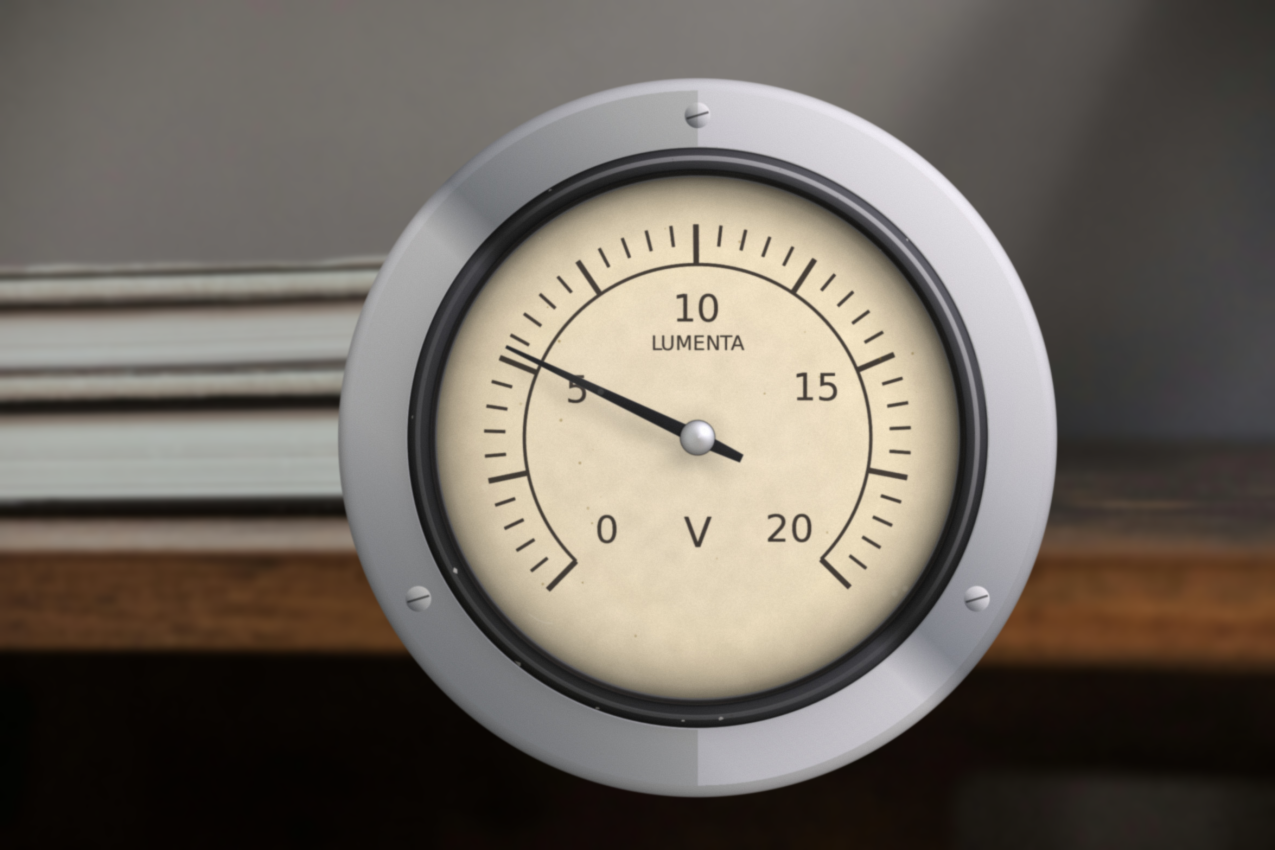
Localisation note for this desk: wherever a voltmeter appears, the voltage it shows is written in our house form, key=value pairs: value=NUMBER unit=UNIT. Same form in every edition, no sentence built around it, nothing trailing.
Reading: value=5.25 unit=V
